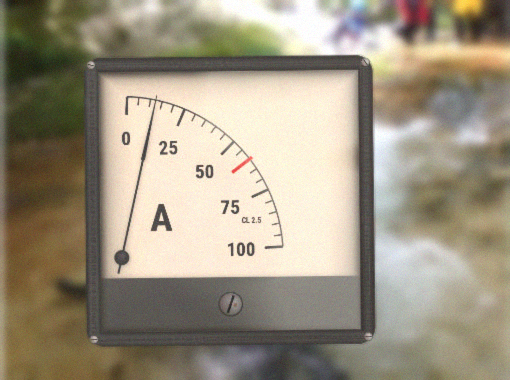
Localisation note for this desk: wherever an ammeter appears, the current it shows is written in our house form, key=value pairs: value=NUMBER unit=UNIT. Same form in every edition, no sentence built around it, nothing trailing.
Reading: value=12.5 unit=A
